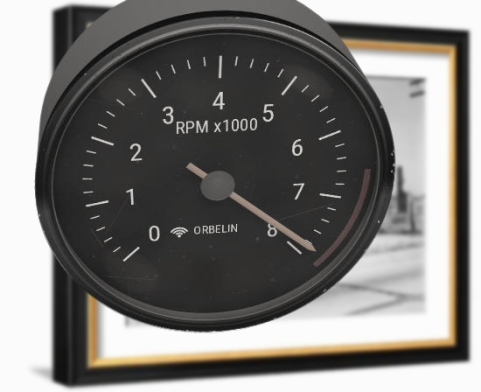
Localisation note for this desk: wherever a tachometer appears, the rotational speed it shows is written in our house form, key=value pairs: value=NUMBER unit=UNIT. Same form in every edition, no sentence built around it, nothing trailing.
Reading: value=7800 unit=rpm
